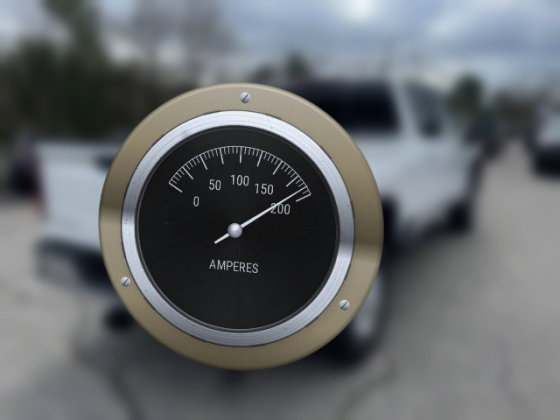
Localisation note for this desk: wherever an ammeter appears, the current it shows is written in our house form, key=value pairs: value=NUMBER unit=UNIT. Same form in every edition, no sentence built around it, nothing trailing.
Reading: value=190 unit=A
